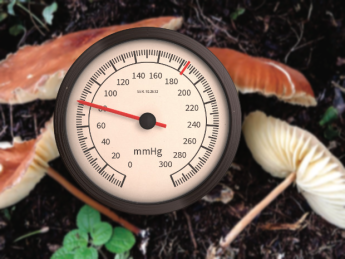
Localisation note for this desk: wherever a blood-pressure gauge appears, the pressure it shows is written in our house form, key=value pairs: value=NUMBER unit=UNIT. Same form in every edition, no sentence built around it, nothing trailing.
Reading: value=80 unit=mmHg
